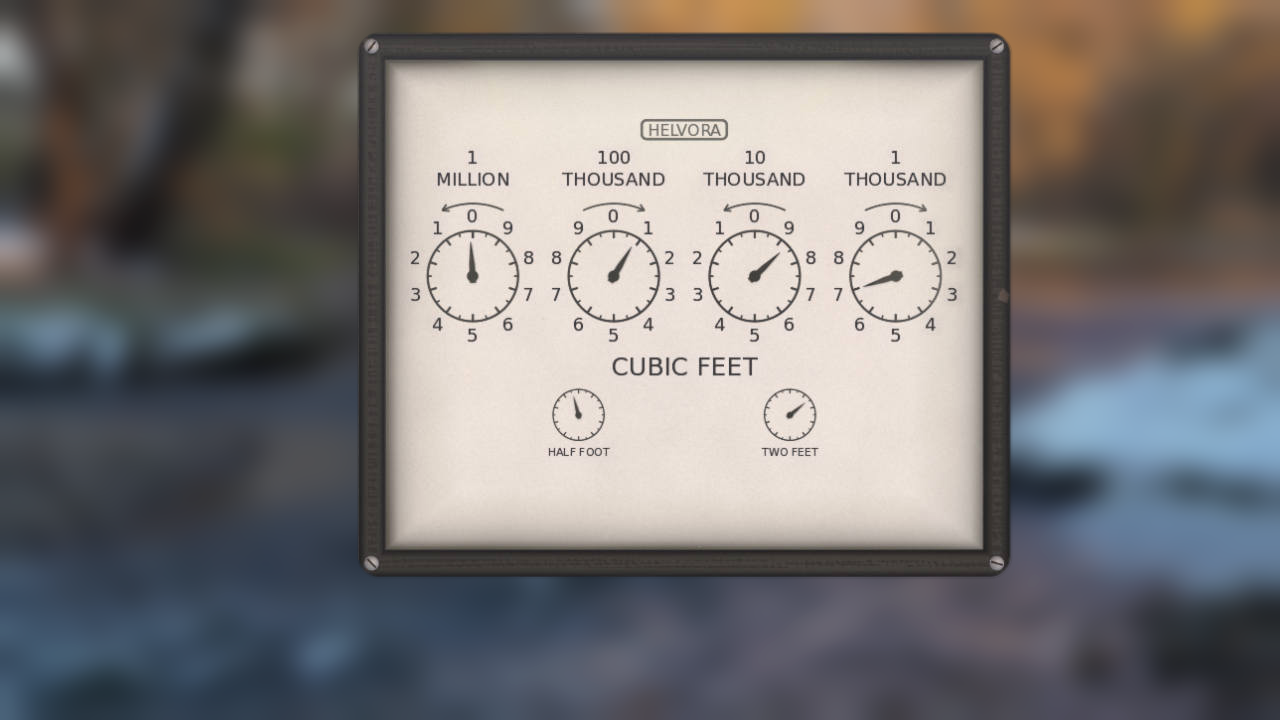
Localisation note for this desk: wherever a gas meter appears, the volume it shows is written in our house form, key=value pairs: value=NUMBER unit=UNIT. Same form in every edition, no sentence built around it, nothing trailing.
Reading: value=8700 unit=ft³
